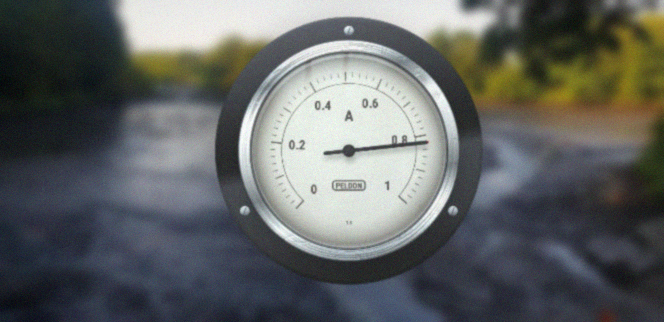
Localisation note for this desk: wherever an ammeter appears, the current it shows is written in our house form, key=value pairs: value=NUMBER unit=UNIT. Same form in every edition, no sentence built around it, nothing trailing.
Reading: value=0.82 unit=A
